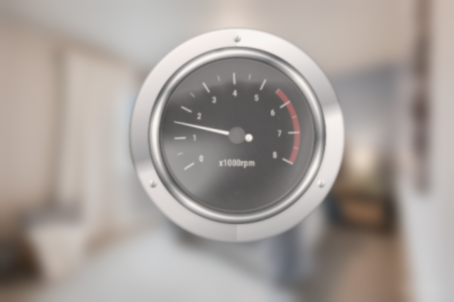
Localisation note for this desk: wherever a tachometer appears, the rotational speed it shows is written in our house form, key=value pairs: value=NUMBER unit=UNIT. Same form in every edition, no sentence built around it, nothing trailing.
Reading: value=1500 unit=rpm
